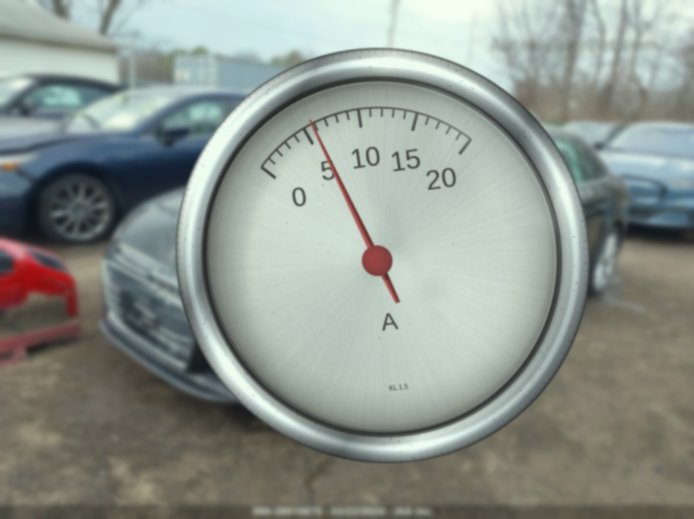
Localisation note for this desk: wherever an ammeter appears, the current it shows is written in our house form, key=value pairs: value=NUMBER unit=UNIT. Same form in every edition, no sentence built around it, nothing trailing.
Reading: value=6 unit=A
